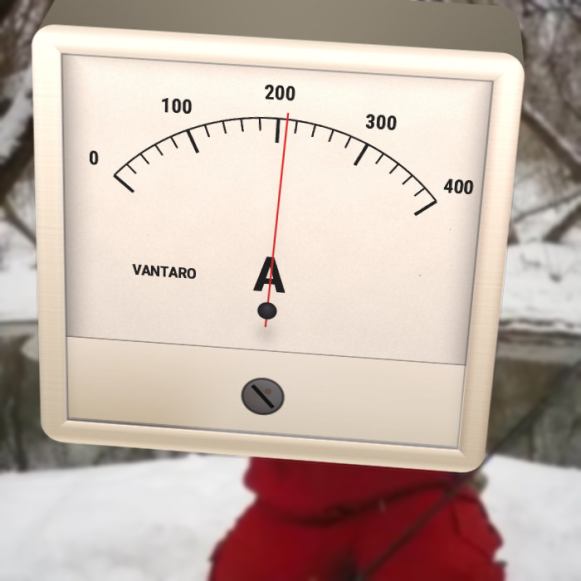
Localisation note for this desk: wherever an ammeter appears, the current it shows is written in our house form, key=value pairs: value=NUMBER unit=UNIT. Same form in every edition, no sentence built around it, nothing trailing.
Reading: value=210 unit=A
